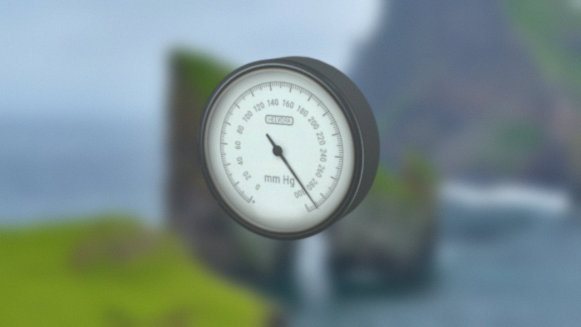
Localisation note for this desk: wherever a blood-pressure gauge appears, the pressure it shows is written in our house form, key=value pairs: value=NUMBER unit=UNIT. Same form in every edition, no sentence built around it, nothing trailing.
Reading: value=290 unit=mmHg
